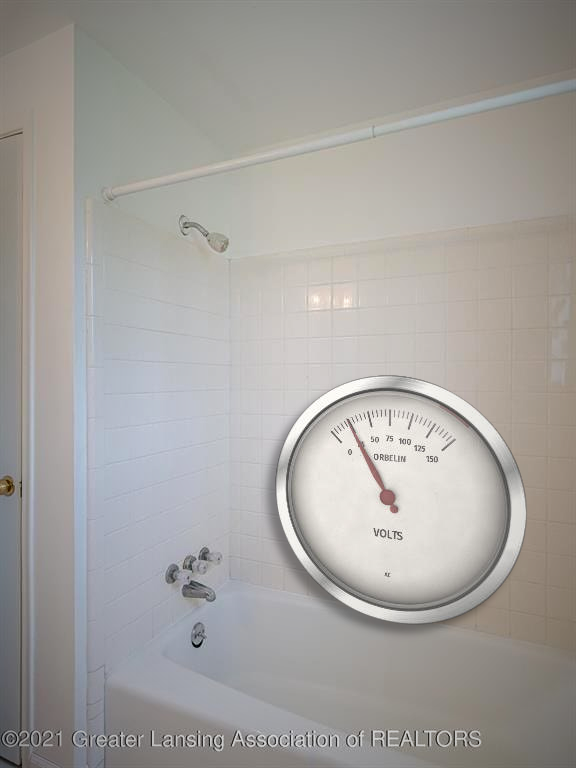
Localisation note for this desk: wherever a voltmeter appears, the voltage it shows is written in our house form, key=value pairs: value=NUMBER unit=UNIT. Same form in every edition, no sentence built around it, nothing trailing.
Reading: value=25 unit=V
